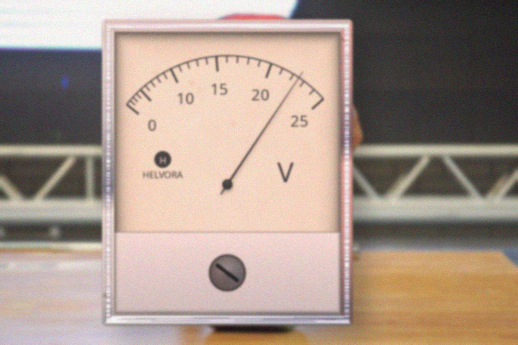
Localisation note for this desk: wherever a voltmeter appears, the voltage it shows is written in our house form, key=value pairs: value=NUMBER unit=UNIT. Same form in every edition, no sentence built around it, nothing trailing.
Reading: value=22.5 unit=V
